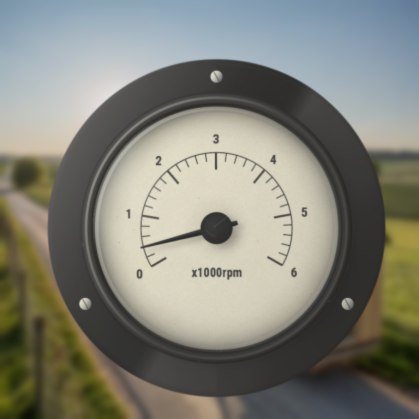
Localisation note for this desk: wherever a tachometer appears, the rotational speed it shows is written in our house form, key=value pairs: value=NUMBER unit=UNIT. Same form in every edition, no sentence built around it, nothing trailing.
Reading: value=400 unit=rpm
